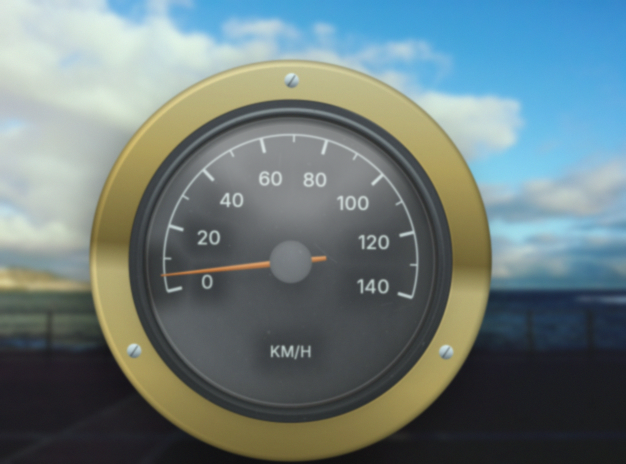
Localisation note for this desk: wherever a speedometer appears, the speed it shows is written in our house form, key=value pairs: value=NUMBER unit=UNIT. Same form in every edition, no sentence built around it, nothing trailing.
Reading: value=5 unit=km/h
